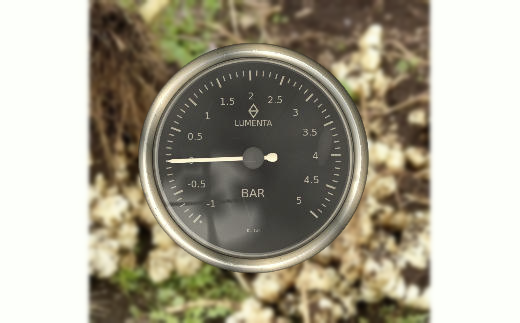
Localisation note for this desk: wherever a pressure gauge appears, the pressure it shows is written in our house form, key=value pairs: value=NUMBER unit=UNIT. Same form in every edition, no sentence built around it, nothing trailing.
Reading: value=0 unit=bar
